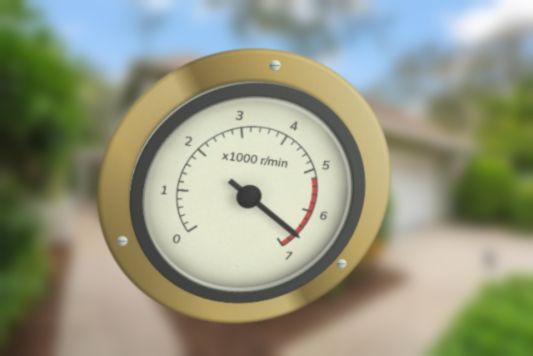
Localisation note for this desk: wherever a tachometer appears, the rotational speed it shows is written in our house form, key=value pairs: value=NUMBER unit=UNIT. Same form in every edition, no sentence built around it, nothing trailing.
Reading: value=6600 unit=rpm
